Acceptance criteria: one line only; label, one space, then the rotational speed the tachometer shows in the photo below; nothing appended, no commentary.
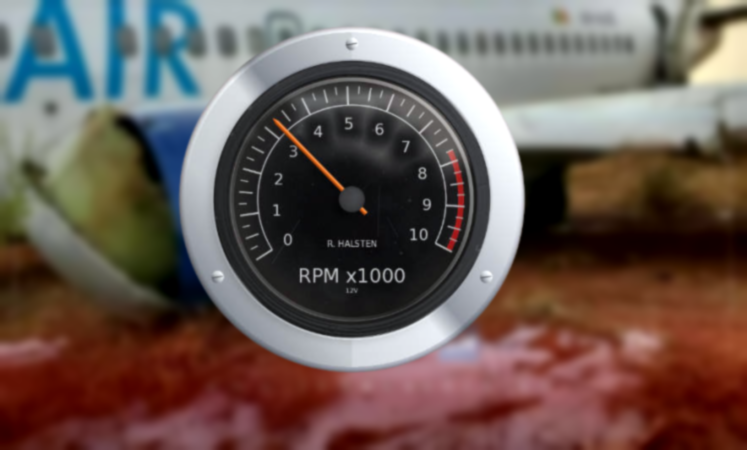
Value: 3250 rpm
